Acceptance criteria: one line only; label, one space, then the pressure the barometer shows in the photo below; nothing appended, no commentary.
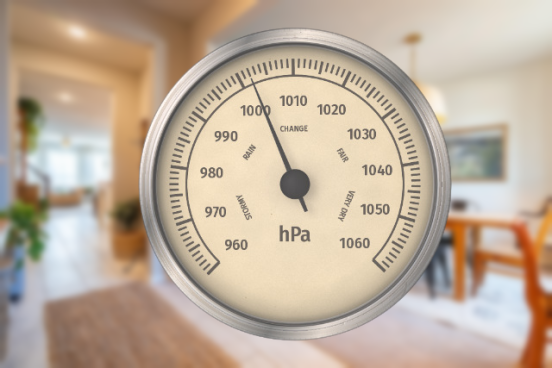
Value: 1002 hPa
